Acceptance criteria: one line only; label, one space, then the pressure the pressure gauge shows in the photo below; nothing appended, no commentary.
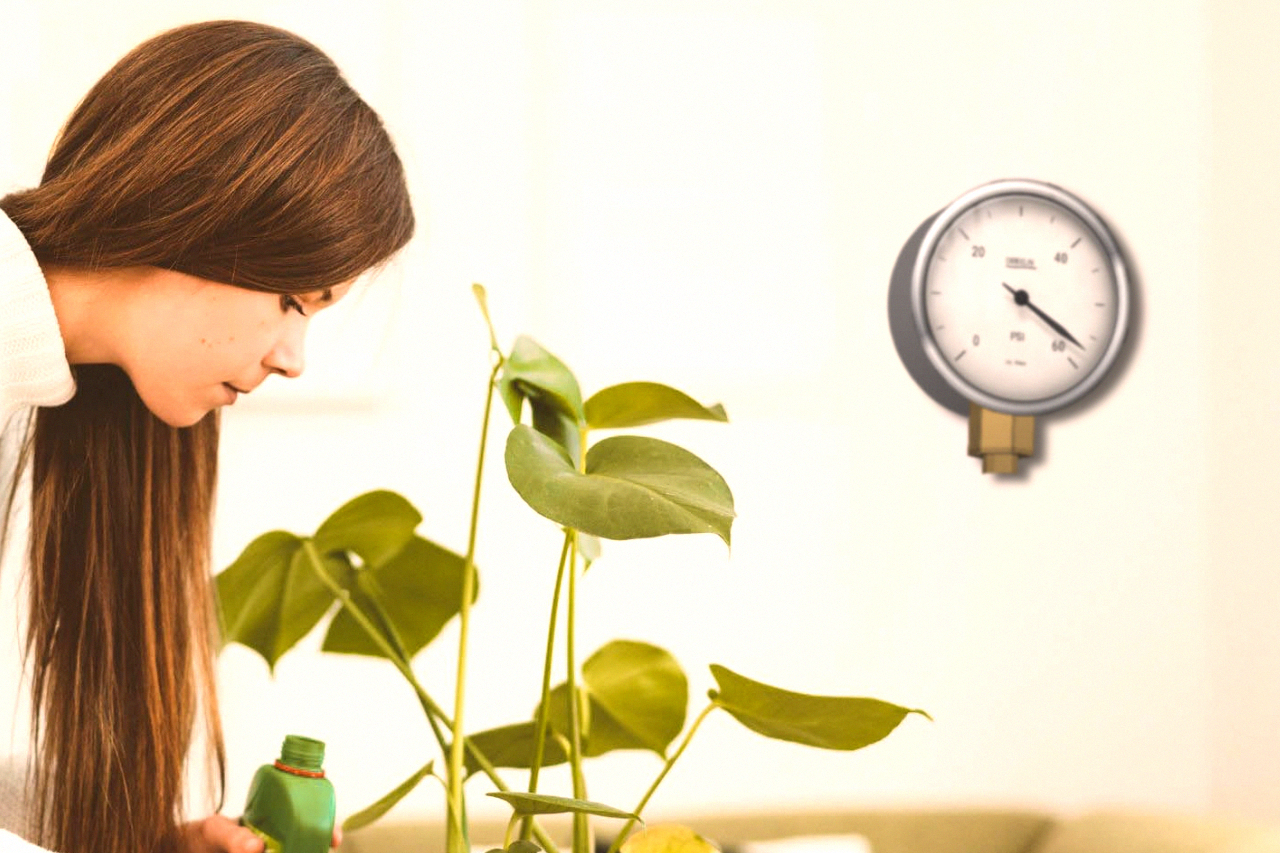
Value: 57.5 psi
